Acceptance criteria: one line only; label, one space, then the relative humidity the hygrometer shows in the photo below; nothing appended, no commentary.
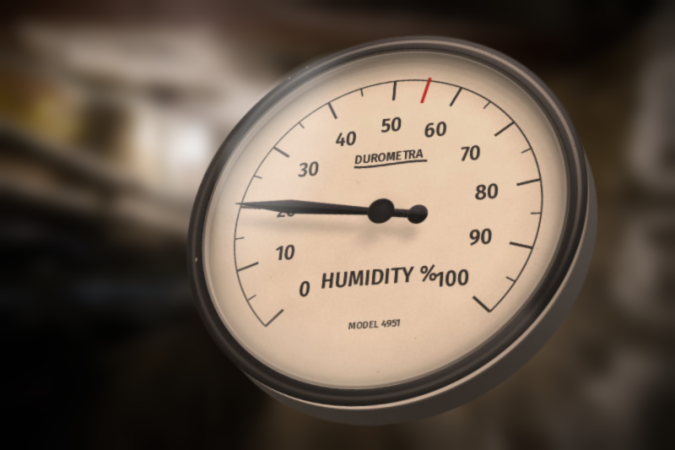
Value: 20 %
